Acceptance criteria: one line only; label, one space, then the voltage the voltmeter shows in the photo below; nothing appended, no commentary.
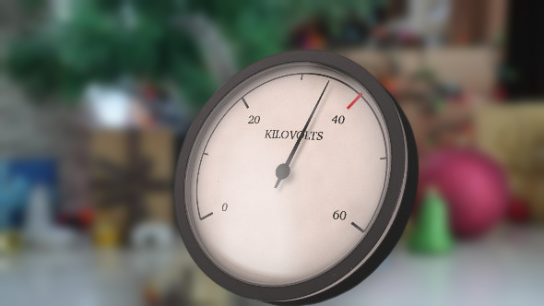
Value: 35 kV
